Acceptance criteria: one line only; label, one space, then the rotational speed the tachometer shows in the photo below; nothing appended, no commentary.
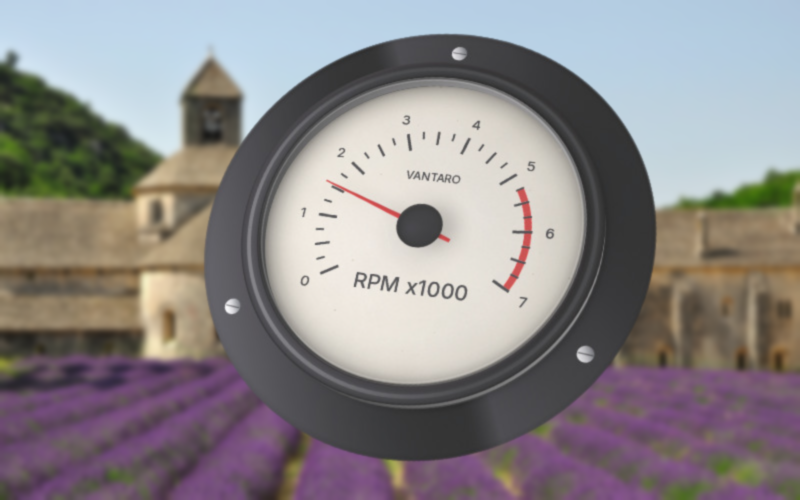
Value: 1500 rpm
